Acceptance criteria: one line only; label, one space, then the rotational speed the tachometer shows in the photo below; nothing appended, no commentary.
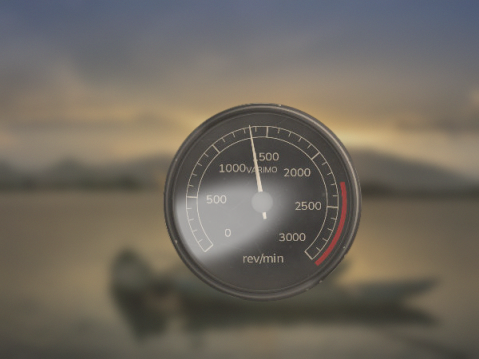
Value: 1350 rpm
